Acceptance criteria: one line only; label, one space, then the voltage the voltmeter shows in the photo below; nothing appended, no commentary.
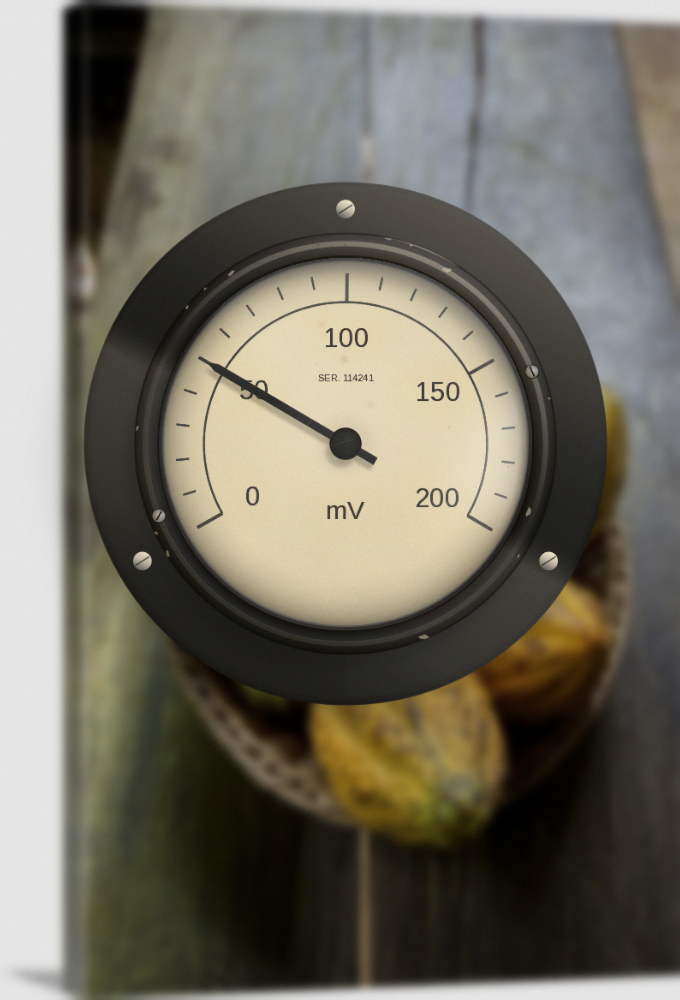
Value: 50 mV
